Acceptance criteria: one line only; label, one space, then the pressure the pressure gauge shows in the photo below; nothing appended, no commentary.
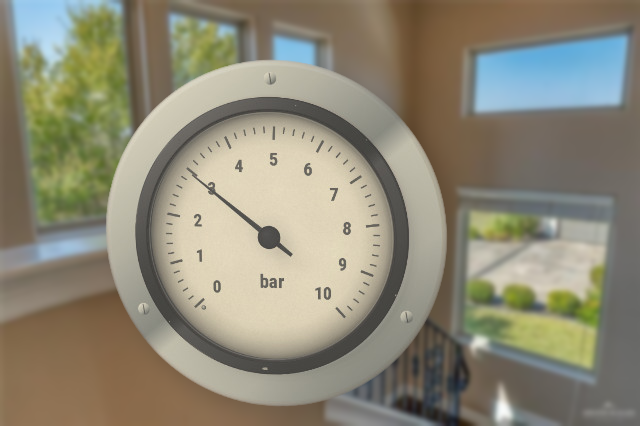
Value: 3 bar
